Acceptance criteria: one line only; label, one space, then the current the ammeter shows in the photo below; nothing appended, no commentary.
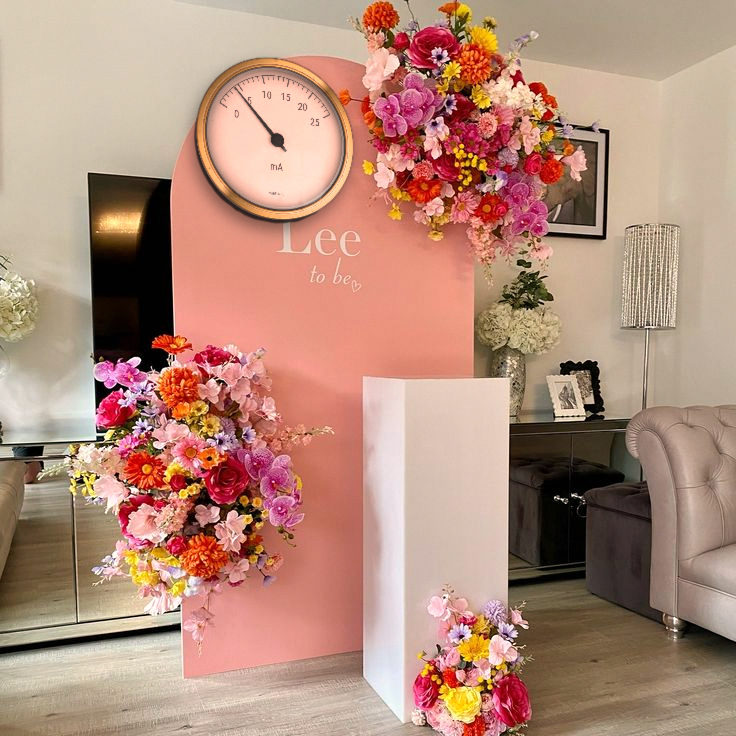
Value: 4 mA
